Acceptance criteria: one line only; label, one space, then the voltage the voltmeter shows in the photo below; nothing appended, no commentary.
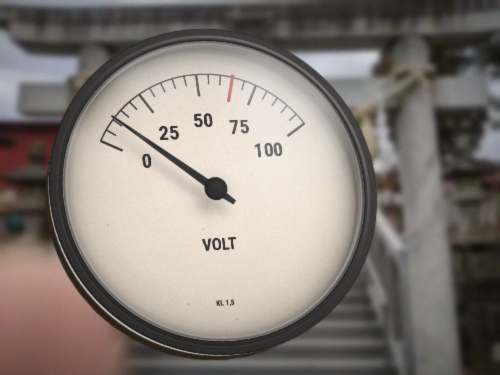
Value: 10 V
